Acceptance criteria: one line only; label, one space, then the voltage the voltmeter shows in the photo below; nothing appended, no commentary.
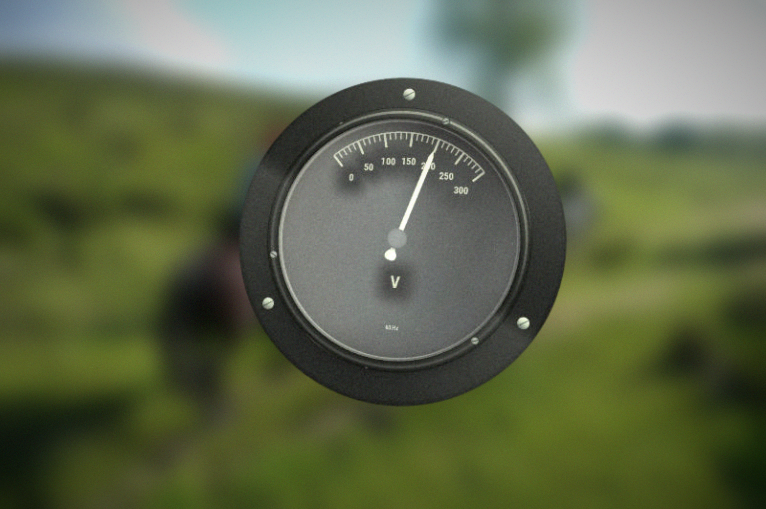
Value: 200 V
